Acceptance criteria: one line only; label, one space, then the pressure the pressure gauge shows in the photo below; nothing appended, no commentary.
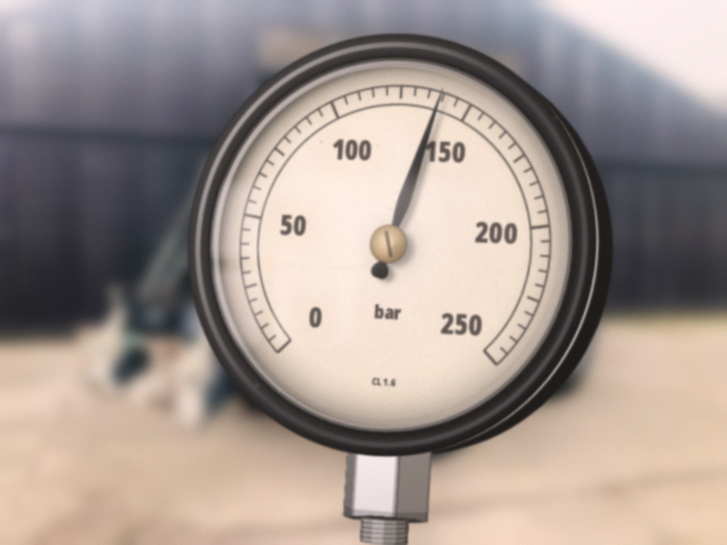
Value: 140 bar
